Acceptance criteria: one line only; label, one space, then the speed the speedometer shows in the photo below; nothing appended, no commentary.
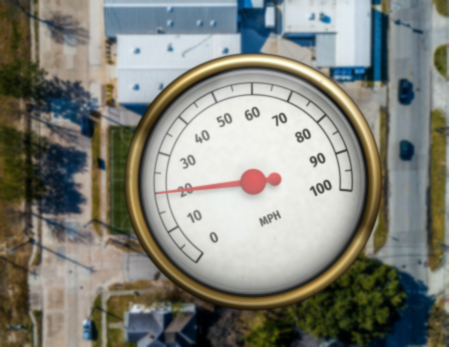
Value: 20 mph
